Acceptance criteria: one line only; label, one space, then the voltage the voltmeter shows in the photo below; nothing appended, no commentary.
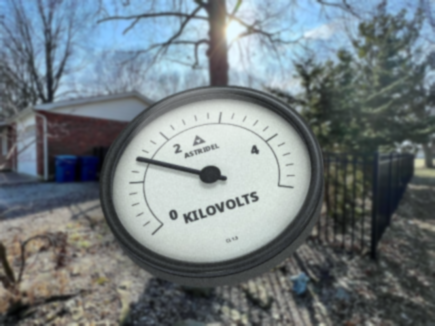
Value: 1.4 kV
